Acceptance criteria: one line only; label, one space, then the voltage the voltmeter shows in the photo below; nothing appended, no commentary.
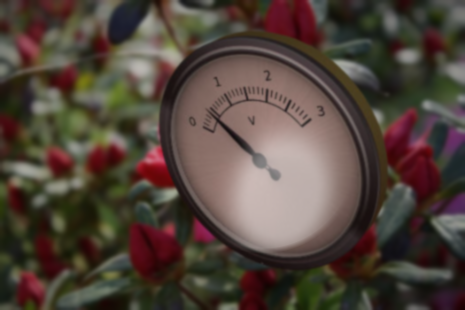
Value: 0.5 V
